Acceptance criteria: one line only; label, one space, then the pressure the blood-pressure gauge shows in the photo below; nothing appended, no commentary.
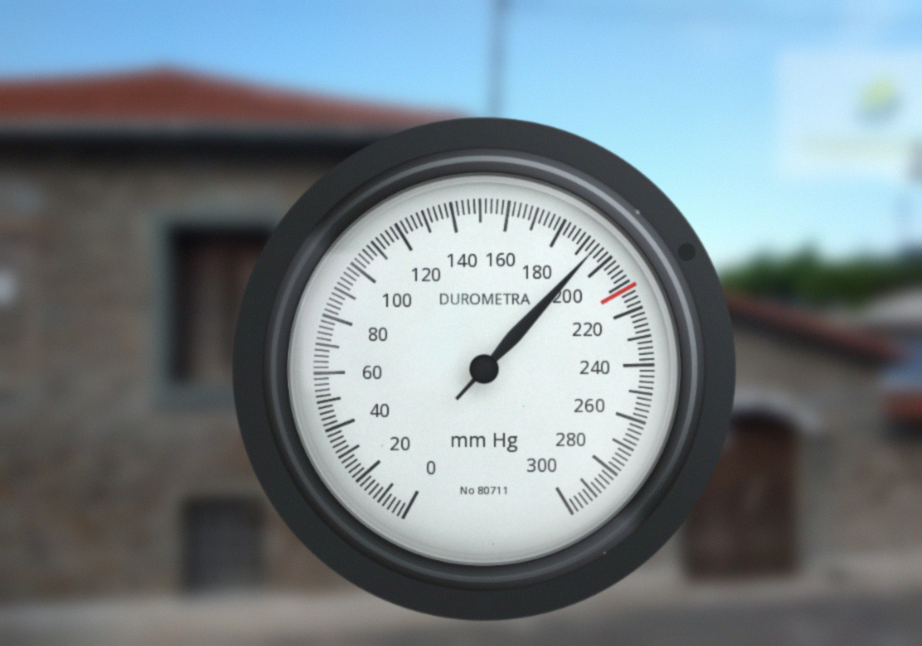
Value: 194 mmHg
